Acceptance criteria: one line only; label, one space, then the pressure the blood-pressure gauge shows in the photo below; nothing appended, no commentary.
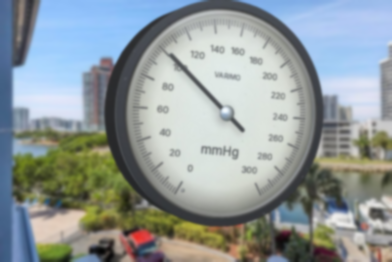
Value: 100 mmHg
